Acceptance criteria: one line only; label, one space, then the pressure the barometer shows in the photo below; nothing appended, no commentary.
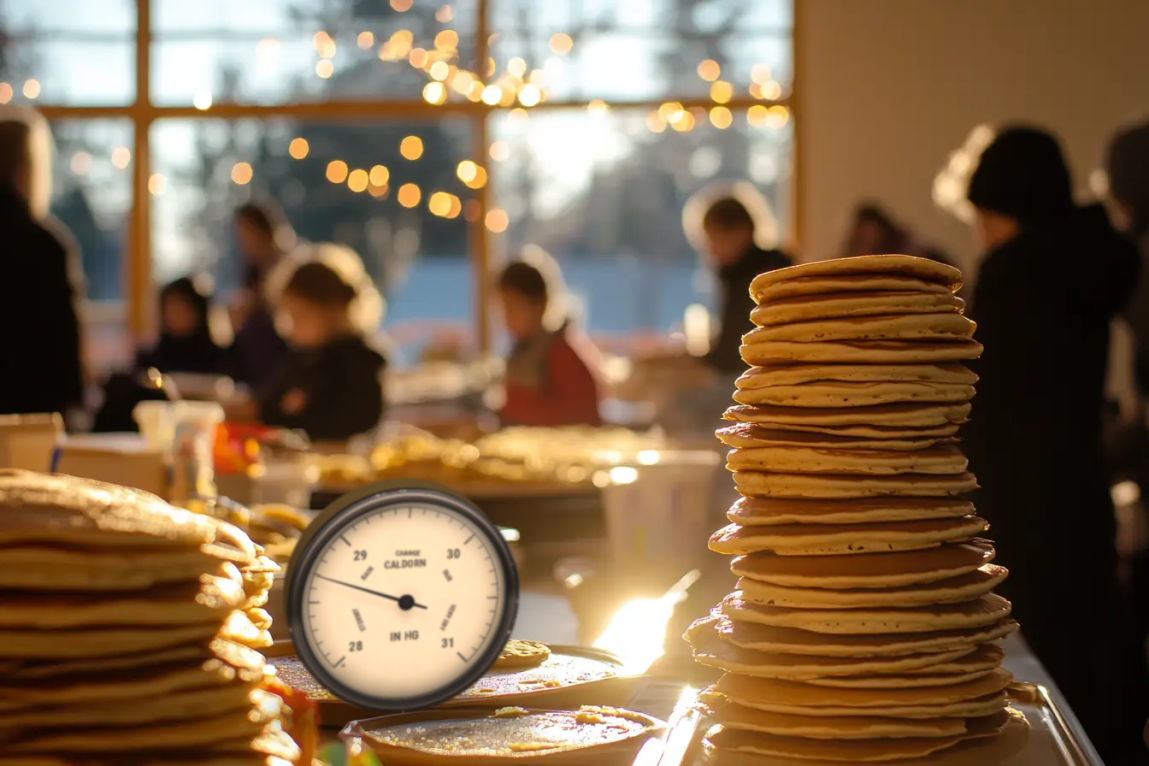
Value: 28.7 inHg
